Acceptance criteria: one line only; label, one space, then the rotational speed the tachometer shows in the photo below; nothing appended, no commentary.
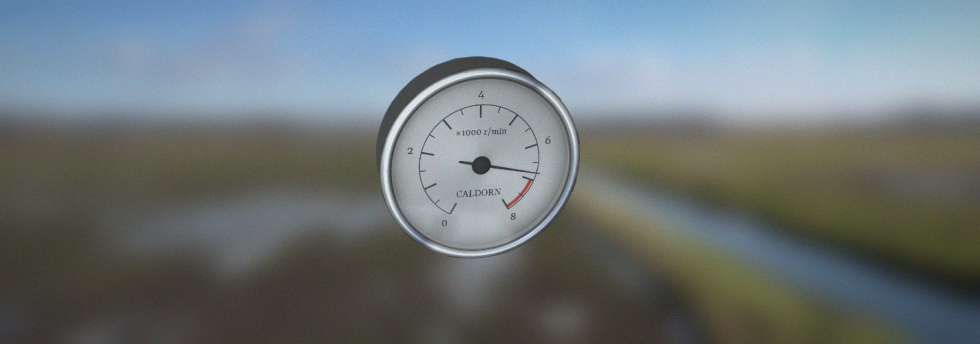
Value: 6750 rpm
